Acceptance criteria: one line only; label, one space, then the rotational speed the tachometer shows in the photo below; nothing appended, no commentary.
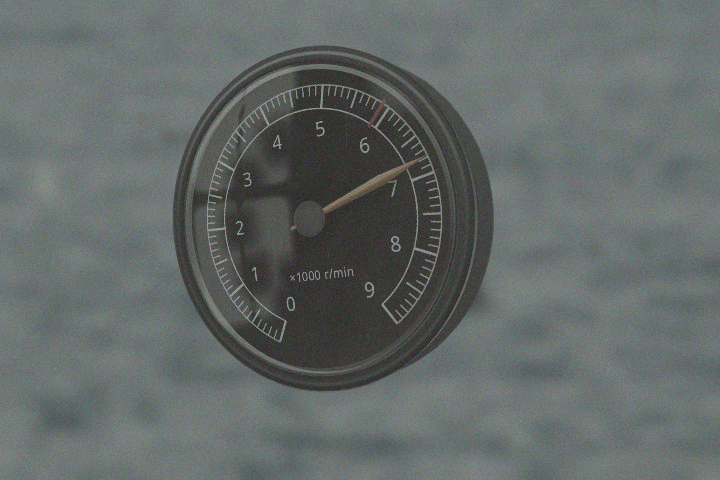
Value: 6800 rpm
